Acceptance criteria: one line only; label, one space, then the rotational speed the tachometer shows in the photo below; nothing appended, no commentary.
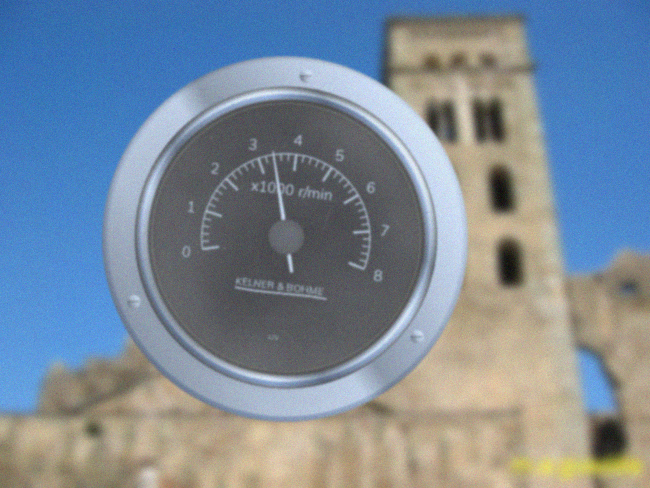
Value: 3400 rpm
